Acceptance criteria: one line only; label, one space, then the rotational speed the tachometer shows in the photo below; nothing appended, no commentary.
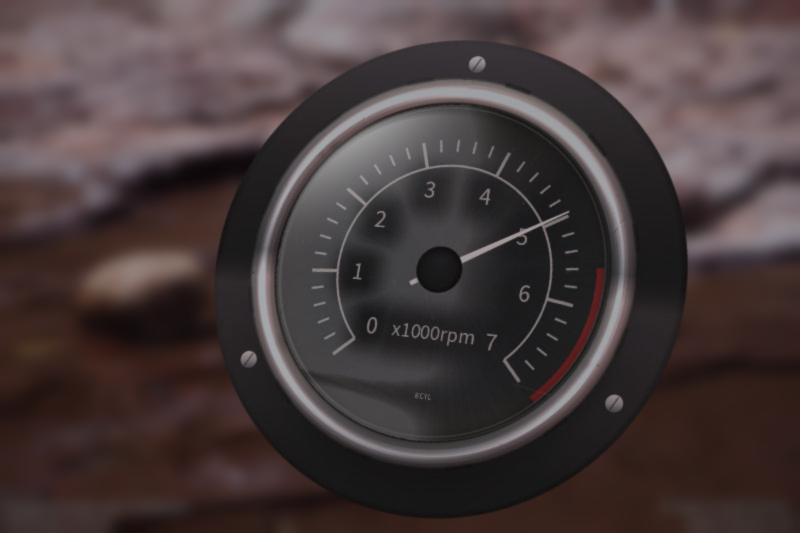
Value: 5000 rpm
